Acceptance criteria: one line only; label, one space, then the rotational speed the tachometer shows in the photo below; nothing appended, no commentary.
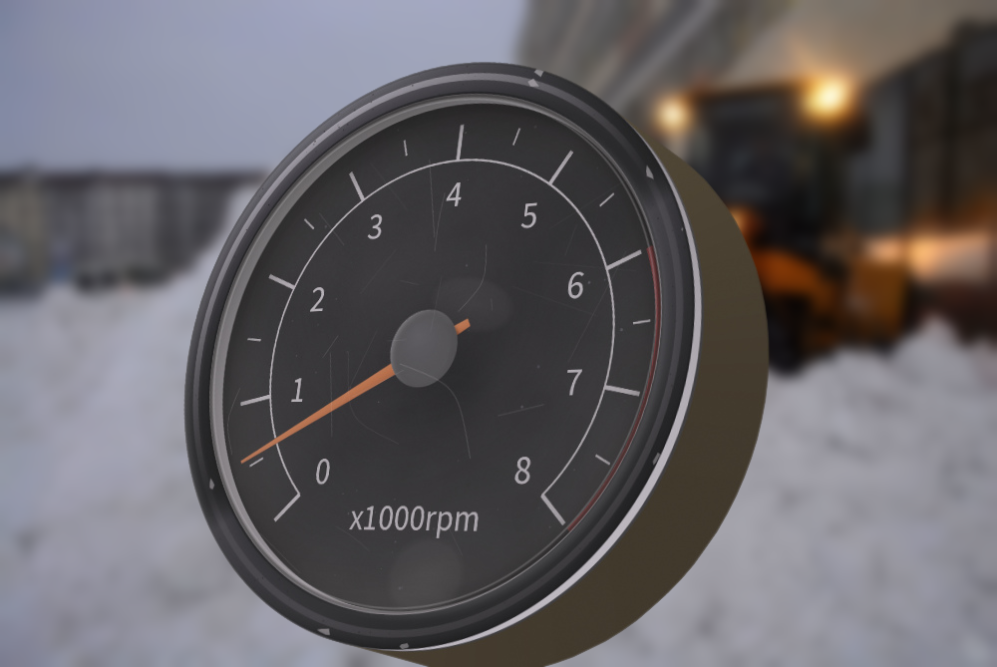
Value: 500 rpm
